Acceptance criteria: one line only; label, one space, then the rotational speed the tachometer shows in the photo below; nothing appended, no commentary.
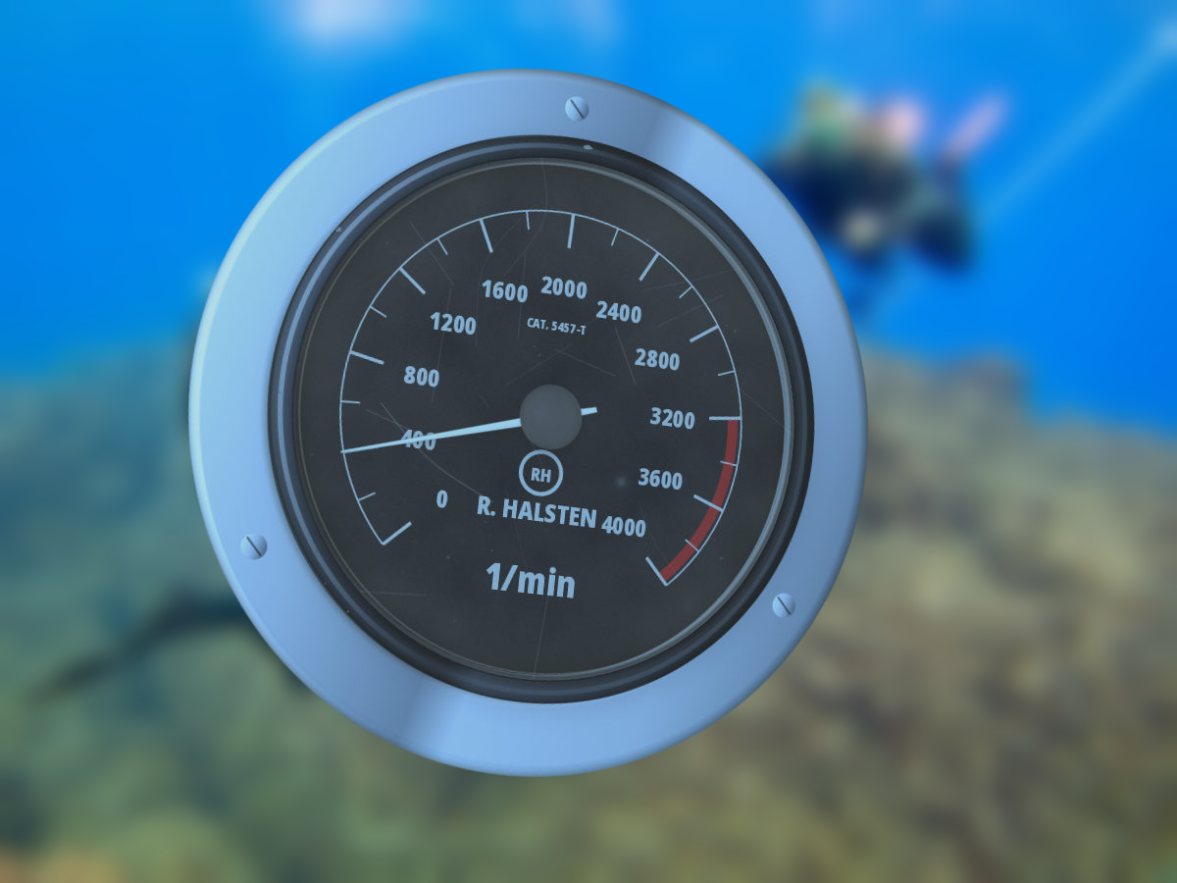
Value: 400 rpm
